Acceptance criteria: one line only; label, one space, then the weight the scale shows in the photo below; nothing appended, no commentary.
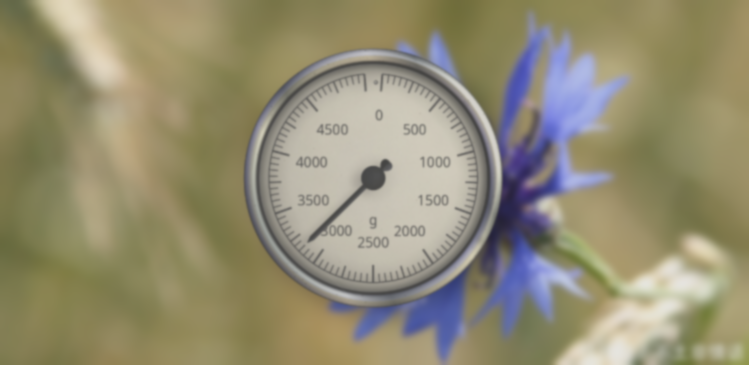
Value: 3150 g
